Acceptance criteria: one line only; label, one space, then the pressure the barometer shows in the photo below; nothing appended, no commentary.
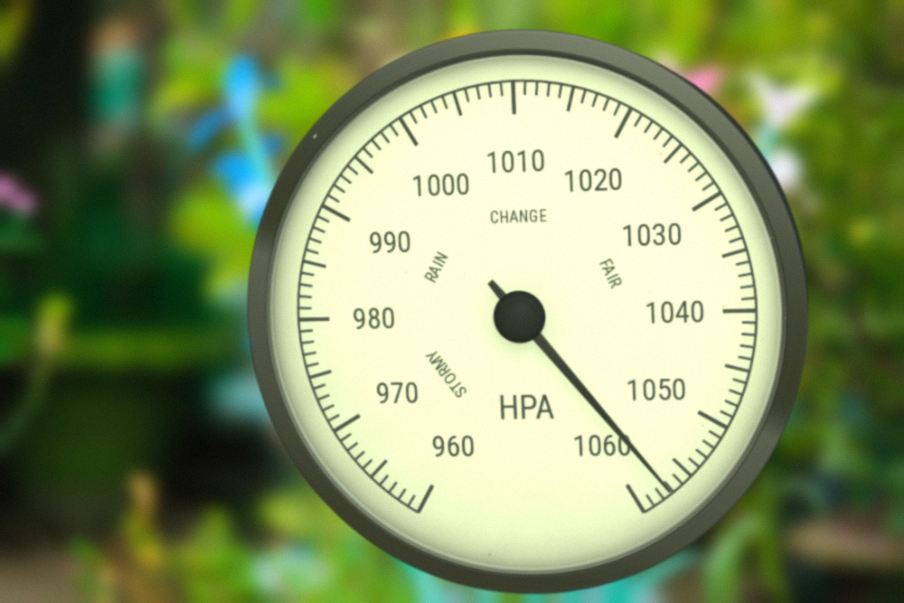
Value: 1057 hPa
